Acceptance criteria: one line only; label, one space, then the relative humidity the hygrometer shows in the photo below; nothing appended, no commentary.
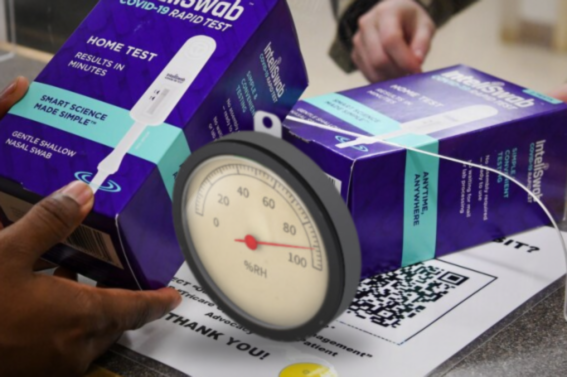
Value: 90 %
